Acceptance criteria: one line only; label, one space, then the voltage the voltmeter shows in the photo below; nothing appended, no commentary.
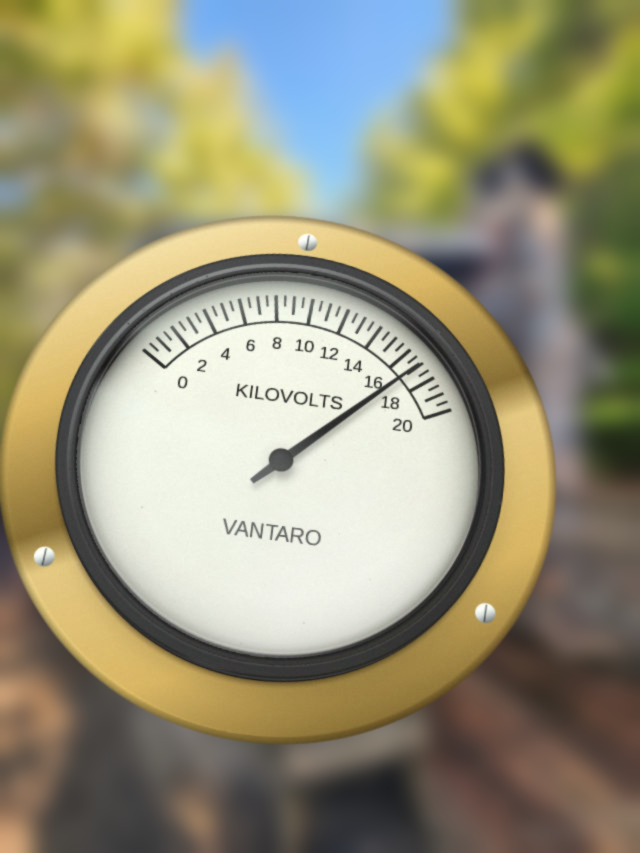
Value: 17 kV
